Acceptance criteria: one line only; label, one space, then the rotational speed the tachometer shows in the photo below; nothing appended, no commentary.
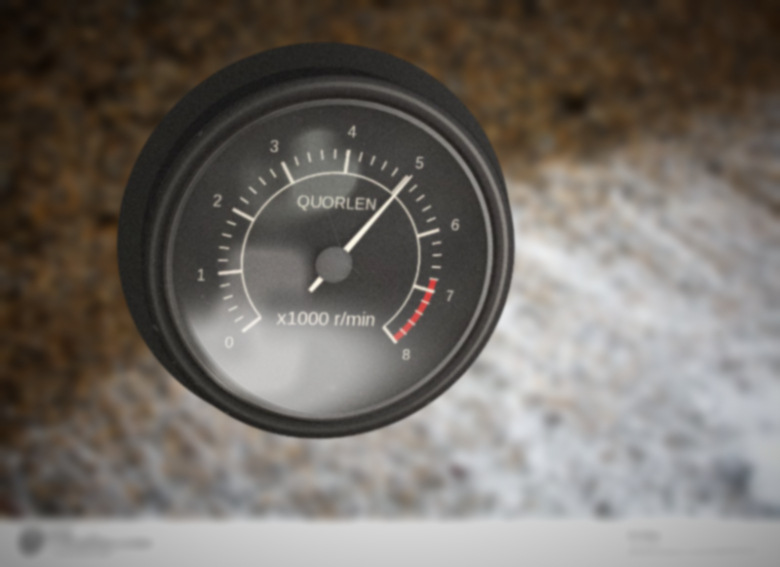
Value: 5000 rpm
